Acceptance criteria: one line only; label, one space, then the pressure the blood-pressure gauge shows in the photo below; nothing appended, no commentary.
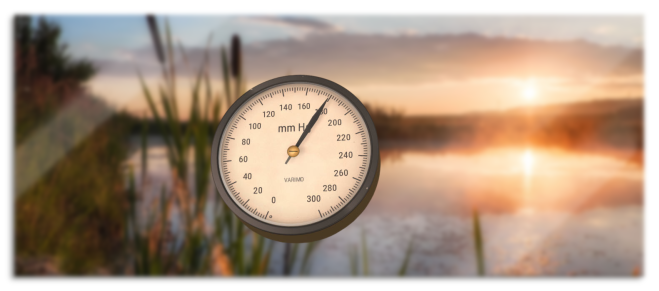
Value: 180 mmHg
